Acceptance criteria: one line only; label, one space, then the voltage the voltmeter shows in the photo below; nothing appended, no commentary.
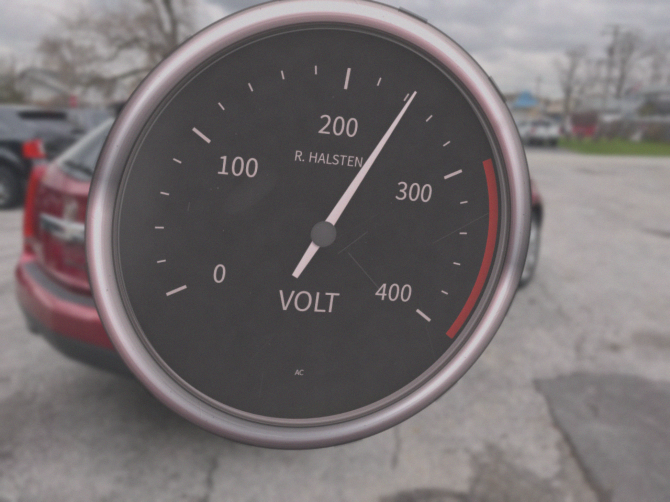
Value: 240 V
